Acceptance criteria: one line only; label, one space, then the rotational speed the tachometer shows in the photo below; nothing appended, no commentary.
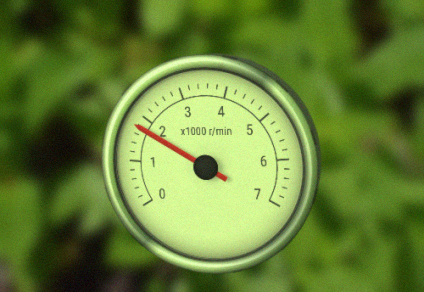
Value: 1800 rpm
